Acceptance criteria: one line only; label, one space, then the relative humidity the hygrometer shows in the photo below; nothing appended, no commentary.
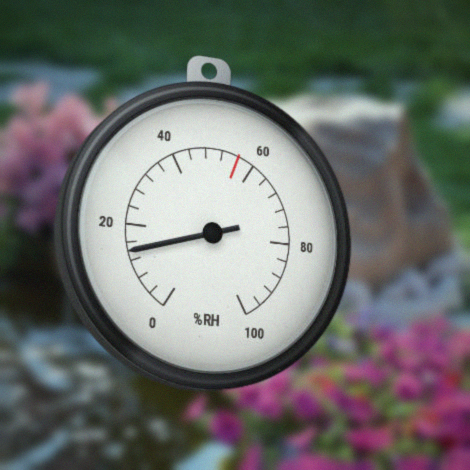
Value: 14 %
